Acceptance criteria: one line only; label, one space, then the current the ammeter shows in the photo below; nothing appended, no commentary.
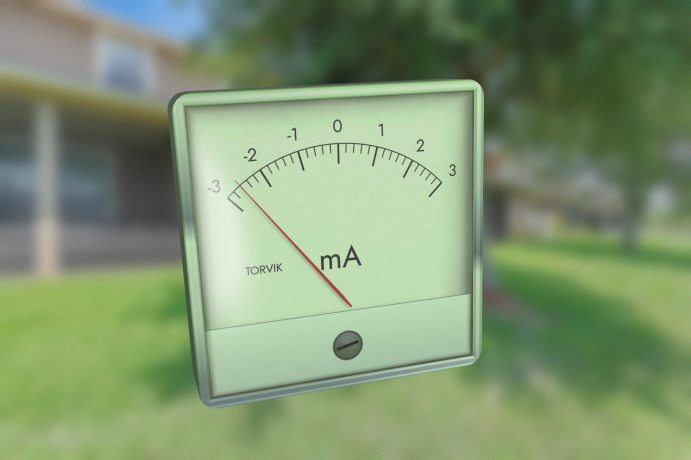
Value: -2.6 mA
